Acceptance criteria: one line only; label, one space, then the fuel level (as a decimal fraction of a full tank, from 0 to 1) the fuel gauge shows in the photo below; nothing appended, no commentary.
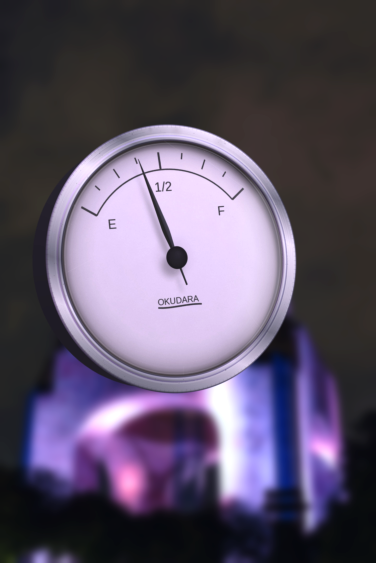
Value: 0.375
